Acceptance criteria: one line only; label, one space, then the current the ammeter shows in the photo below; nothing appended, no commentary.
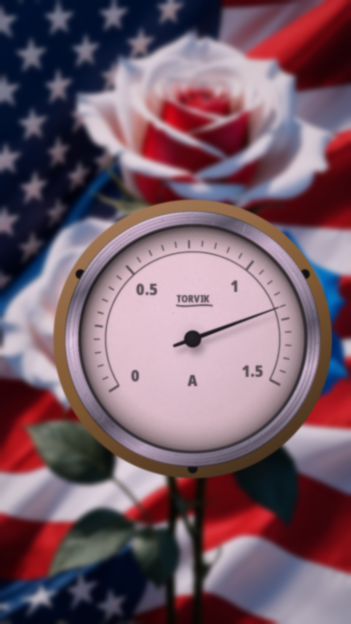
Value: 1.2 A
